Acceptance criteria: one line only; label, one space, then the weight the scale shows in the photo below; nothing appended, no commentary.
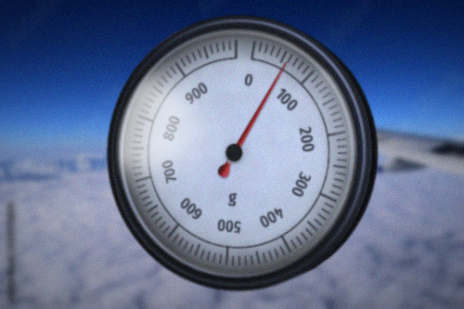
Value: 60 g
